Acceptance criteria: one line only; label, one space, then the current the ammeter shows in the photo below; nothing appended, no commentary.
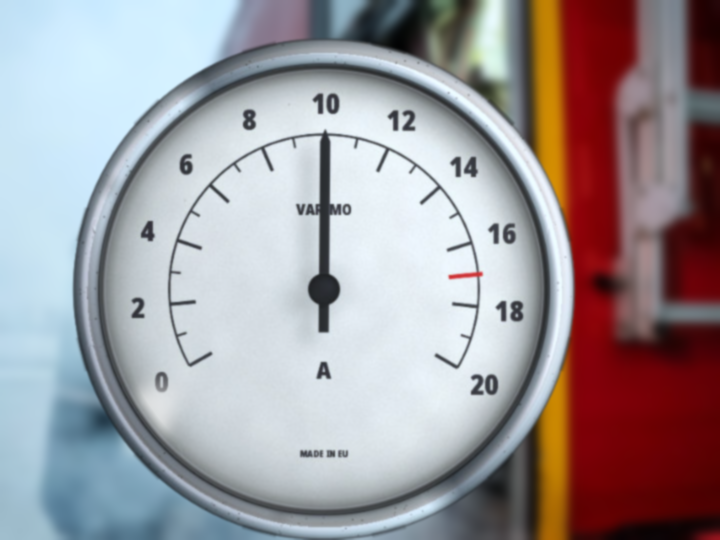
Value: 10 A
